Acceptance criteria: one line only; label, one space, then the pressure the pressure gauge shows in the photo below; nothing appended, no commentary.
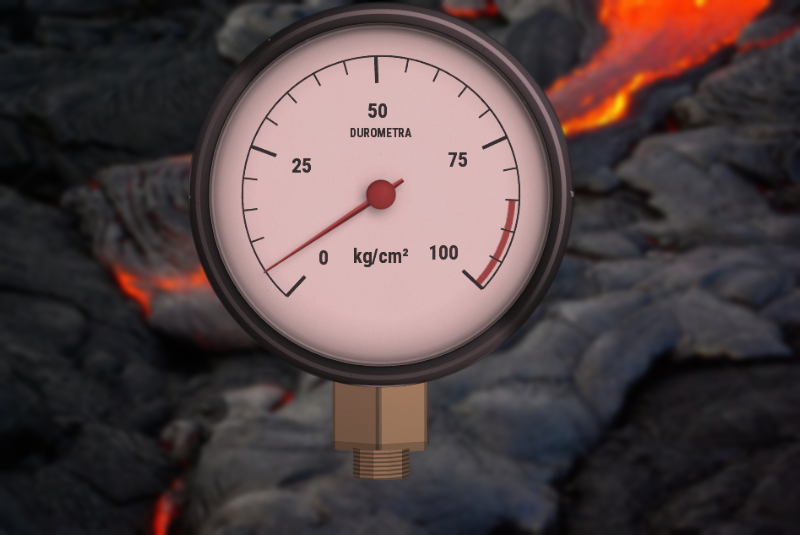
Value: 5 kg/cm²
